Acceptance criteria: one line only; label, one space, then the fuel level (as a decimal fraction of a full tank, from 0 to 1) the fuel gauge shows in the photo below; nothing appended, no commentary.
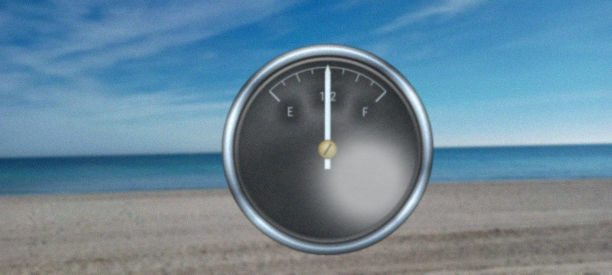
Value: 0.5
